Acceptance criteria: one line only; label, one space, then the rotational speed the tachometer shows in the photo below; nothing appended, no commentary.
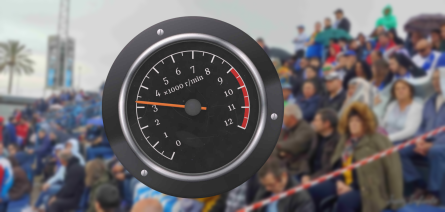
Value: 3250 rpm
